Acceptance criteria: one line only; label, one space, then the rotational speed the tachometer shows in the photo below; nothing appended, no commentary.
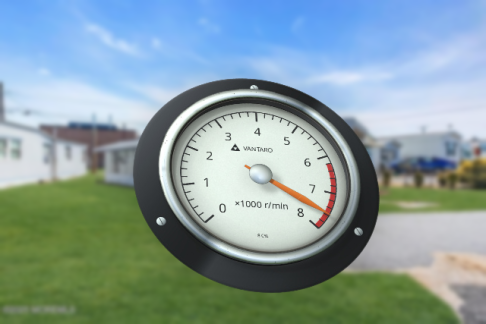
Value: 7600 rpm
